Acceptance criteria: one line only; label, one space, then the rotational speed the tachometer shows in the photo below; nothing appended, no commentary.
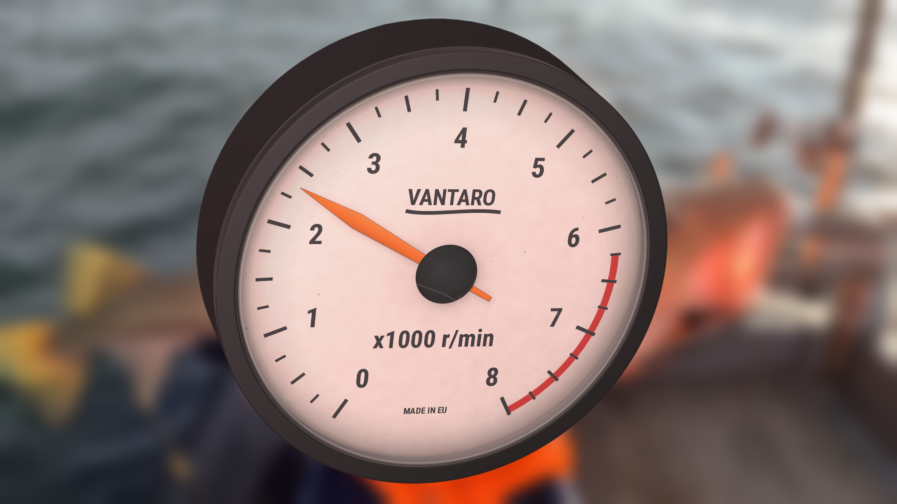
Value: 2375 rpm
